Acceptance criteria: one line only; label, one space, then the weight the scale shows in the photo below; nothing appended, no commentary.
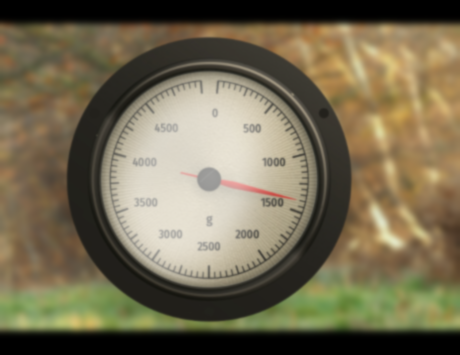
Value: 1400 g
